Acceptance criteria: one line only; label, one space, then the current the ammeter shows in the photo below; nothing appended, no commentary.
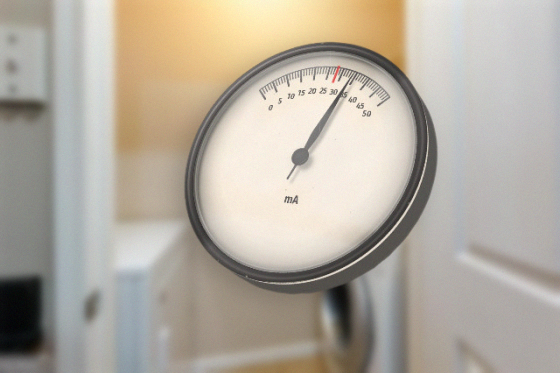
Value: 35 mA
